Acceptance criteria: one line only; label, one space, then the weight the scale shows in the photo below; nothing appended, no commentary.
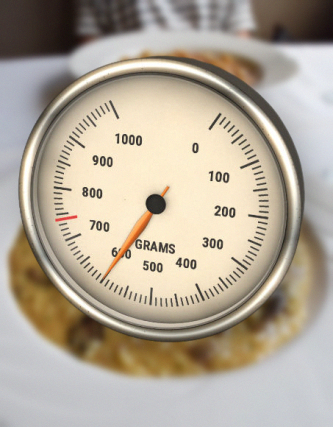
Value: 600 g
